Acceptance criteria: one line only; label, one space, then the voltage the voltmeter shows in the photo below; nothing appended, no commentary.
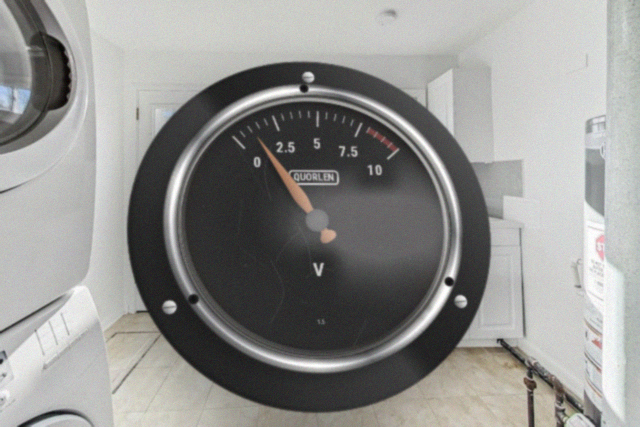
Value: 1 V
